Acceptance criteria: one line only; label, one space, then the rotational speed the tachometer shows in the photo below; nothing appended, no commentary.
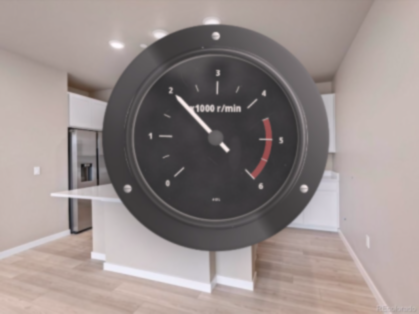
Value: 2000 rpm
